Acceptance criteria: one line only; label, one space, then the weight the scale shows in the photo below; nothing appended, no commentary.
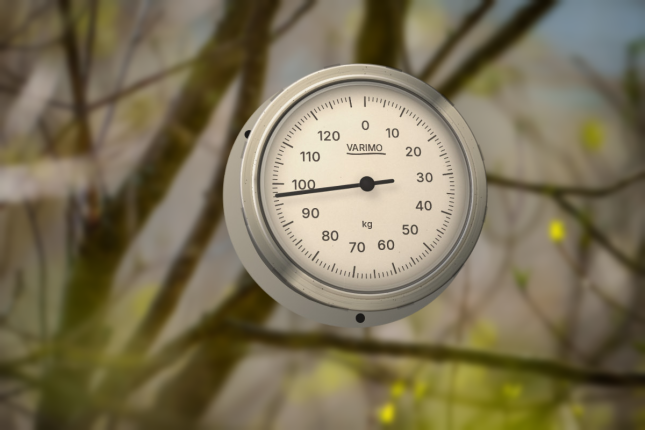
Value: 97 kg
